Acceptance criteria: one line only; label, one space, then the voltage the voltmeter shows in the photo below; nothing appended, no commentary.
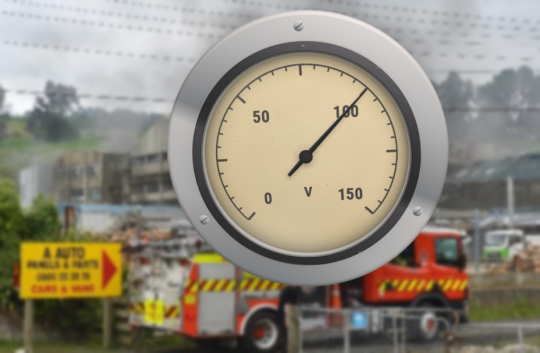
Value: 100 V
